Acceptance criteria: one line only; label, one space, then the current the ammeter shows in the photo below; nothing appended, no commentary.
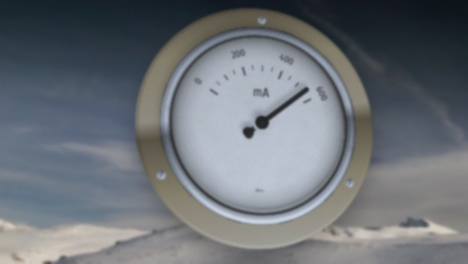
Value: 550 mA
